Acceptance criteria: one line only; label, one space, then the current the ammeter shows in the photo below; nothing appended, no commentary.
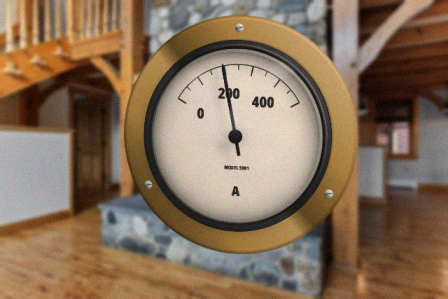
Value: 200 A
